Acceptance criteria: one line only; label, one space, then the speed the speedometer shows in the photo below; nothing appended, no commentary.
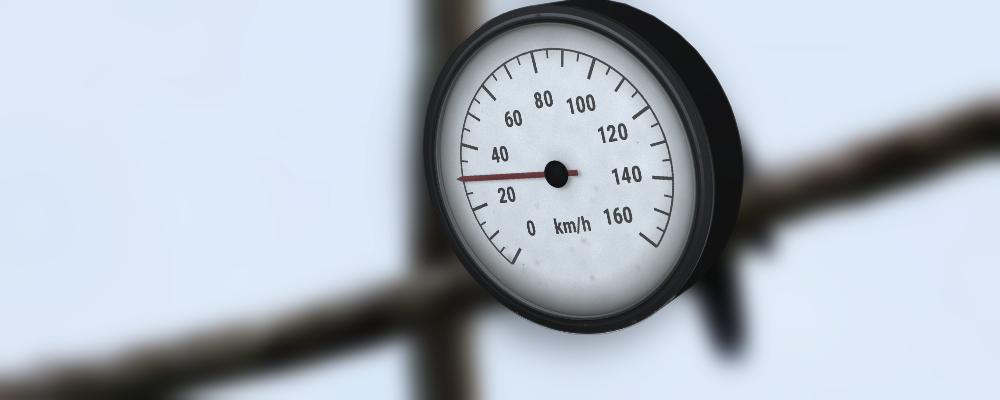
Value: 30 km/h
